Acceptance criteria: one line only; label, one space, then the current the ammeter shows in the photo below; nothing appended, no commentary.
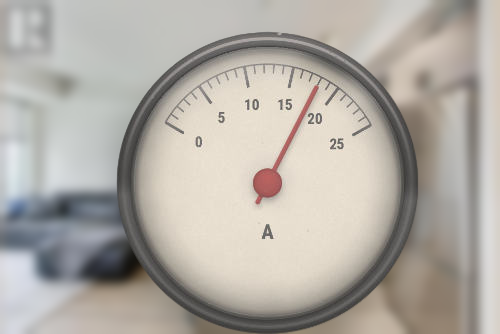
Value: 18 A
